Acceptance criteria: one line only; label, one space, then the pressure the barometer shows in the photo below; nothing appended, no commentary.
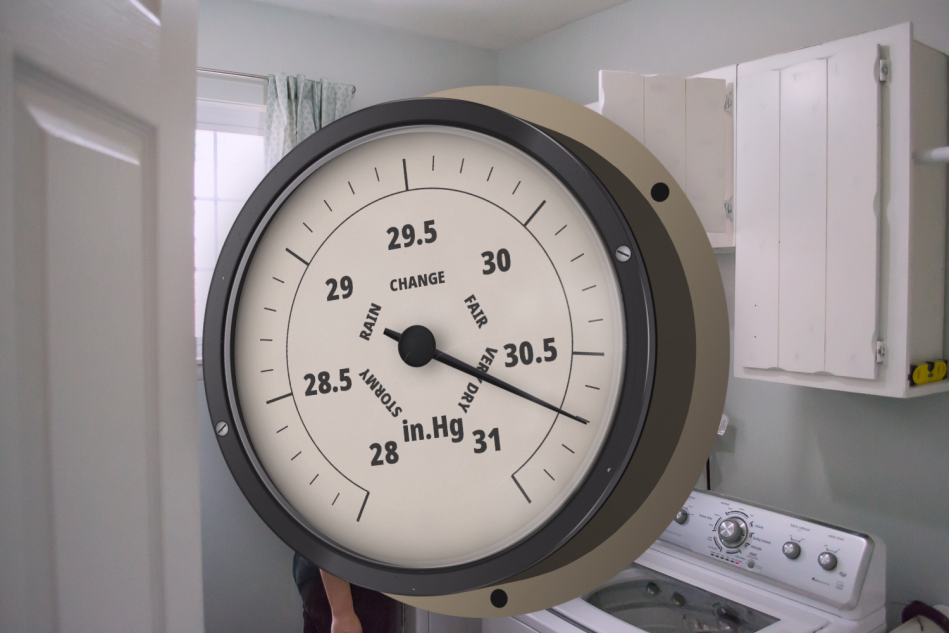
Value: 30.7 inHg
